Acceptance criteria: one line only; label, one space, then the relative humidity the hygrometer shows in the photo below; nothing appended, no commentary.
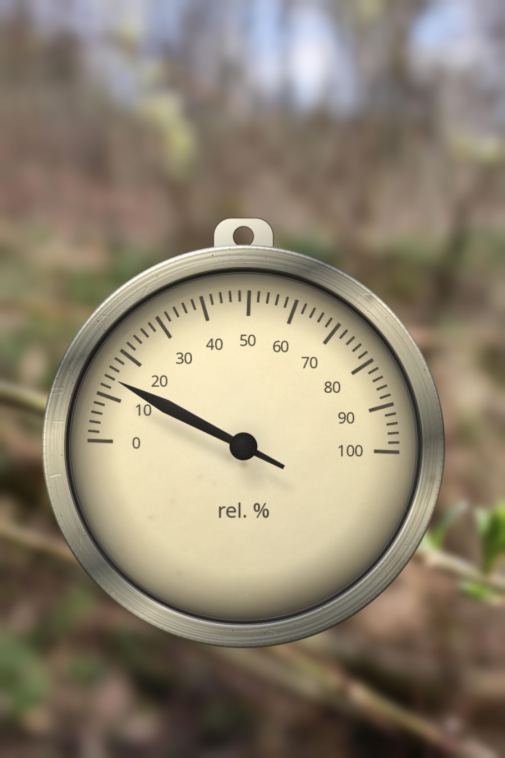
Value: 14 %
